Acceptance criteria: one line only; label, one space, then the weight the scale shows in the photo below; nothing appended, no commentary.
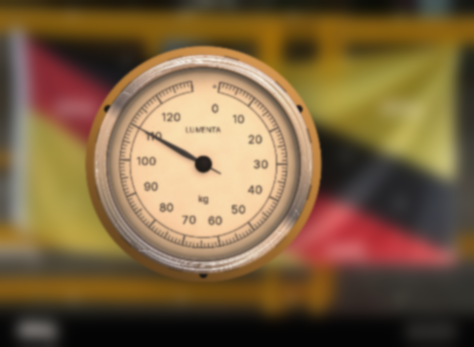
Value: 110 kg
